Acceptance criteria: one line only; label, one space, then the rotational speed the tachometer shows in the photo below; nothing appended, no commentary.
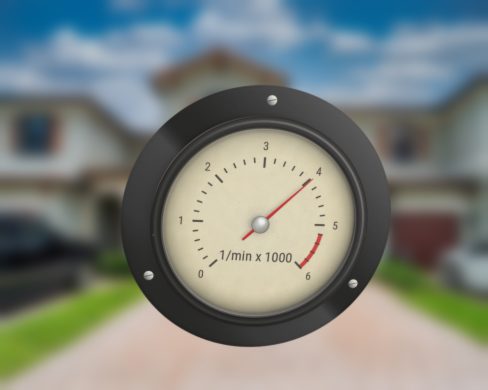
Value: 4000 rpm
